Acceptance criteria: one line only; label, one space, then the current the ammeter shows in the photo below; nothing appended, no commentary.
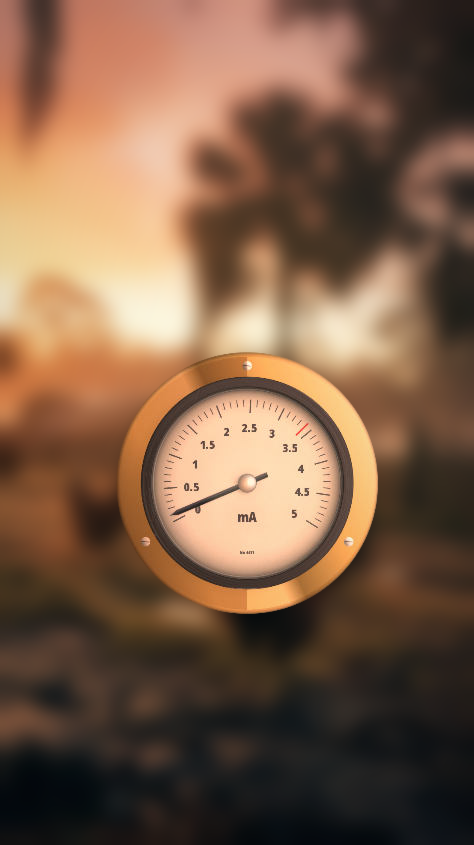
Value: 0.1 mA
